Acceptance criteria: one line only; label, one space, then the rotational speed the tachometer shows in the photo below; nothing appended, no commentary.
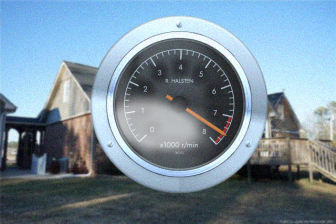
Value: 7600 rpm
